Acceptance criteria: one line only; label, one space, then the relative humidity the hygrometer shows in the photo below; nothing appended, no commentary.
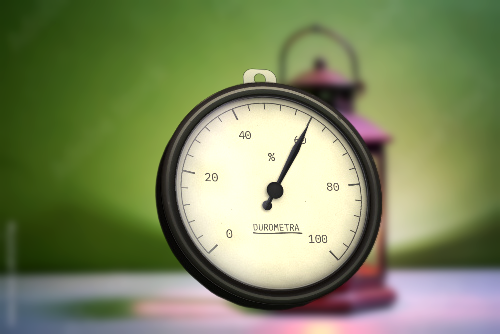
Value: 60 %
